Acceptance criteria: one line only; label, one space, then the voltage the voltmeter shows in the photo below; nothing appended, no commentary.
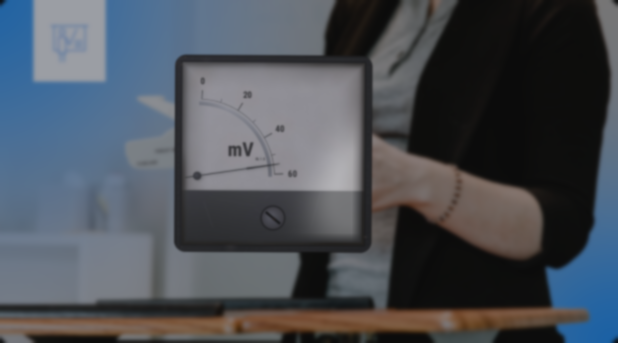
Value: 55 mV
